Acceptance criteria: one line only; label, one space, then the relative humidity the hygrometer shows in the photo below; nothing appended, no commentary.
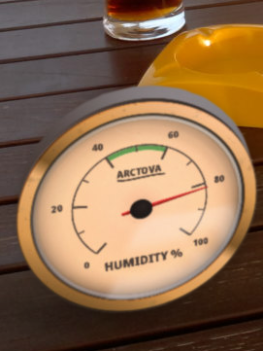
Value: 80 %
